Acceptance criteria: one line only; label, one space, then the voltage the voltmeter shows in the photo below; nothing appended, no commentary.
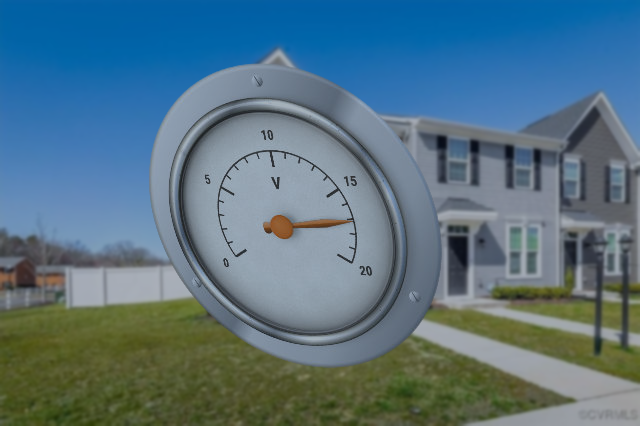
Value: 17 V
